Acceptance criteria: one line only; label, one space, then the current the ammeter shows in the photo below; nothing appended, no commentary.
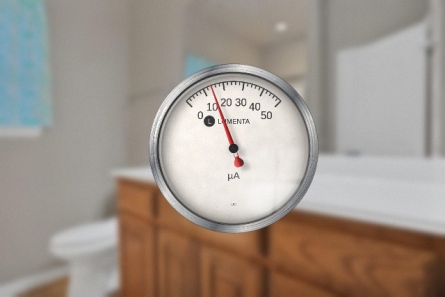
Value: 14 µA
